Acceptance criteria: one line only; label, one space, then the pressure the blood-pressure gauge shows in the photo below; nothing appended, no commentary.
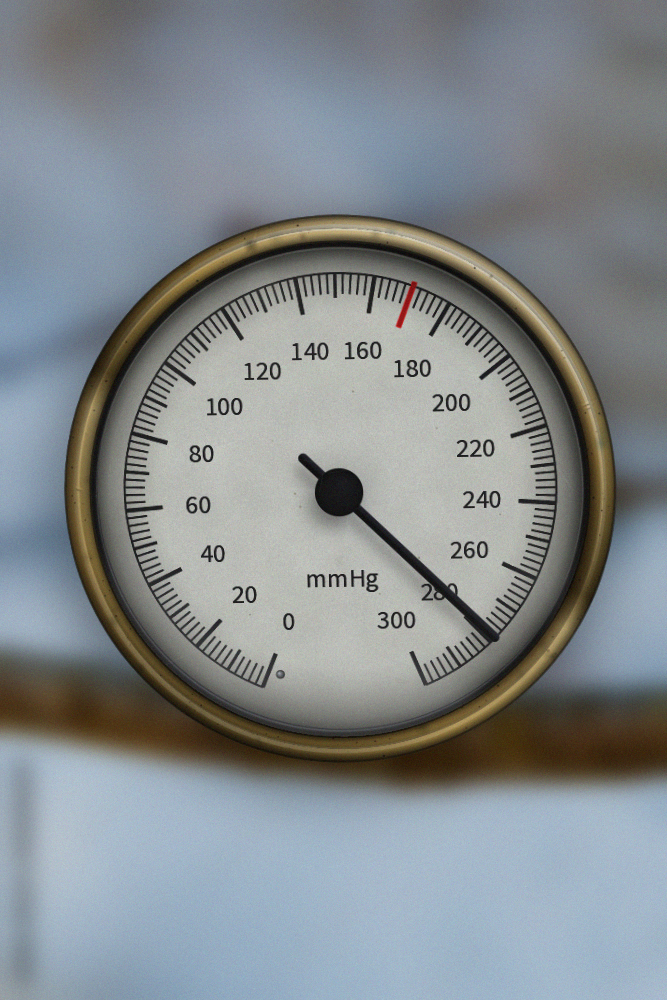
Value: 278 mmHg
